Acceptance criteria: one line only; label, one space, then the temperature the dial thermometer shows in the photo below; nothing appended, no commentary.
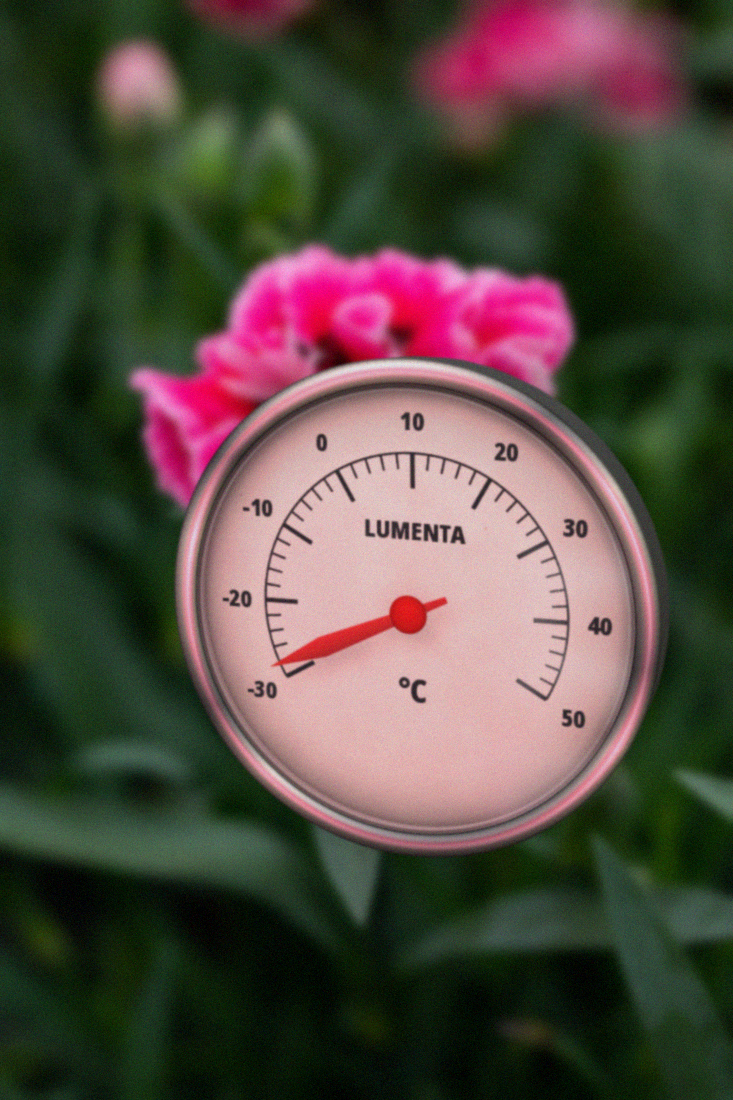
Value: -28 °C
